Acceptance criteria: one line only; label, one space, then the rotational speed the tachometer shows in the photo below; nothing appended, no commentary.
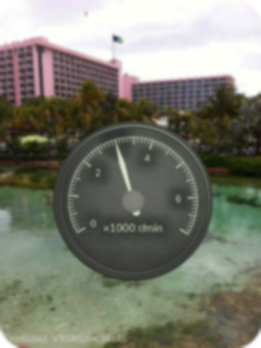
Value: 3000 rpm
